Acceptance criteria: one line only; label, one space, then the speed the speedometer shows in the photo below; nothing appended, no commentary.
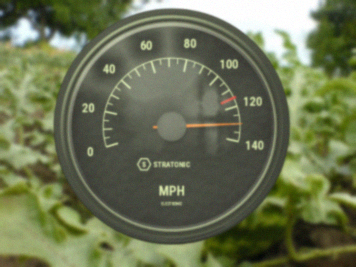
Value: 130 mph
